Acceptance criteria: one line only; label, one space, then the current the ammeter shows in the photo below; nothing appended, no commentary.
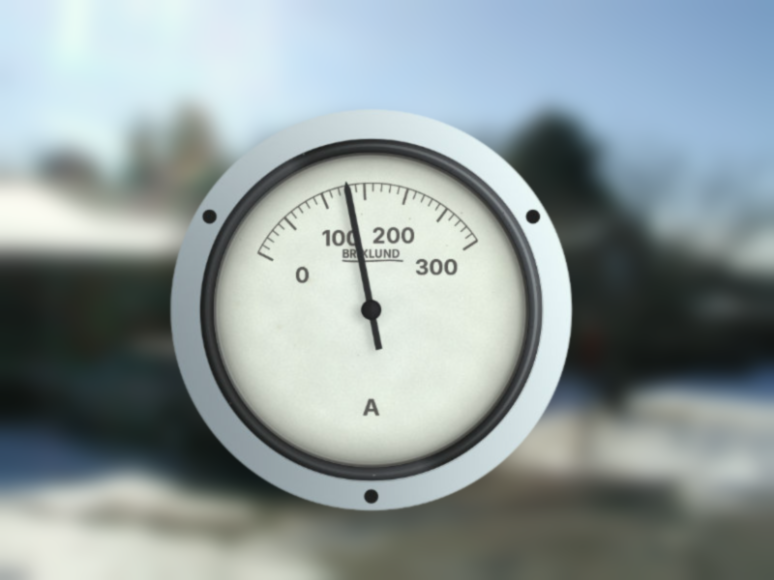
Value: 130 A
